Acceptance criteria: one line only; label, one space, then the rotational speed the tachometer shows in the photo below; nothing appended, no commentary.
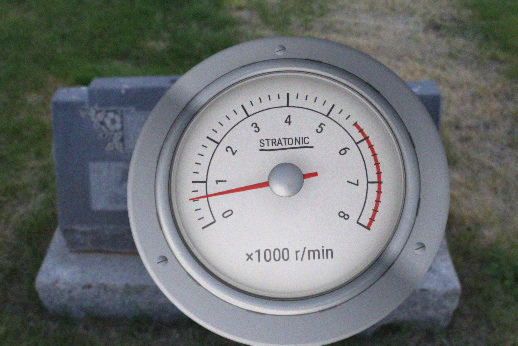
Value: 600 rpm
